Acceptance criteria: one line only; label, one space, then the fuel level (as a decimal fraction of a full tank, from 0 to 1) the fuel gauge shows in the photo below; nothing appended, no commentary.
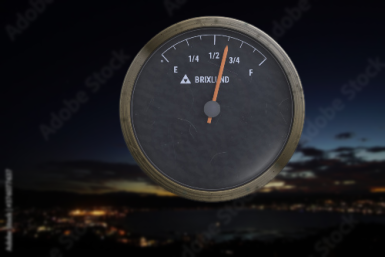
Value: 0.625
